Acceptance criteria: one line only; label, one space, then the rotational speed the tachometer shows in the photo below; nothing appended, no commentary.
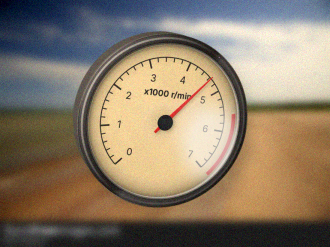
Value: 4600 rpm
